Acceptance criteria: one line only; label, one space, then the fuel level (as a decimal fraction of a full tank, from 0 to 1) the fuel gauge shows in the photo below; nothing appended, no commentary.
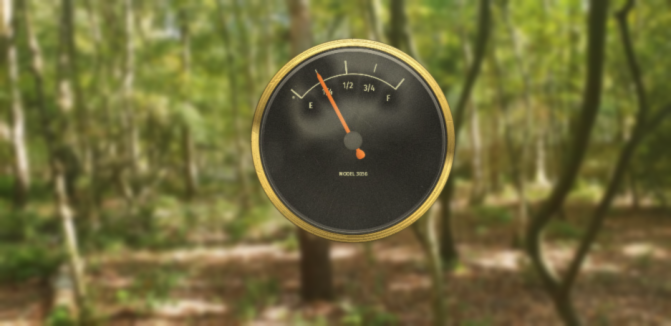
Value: 0.25
